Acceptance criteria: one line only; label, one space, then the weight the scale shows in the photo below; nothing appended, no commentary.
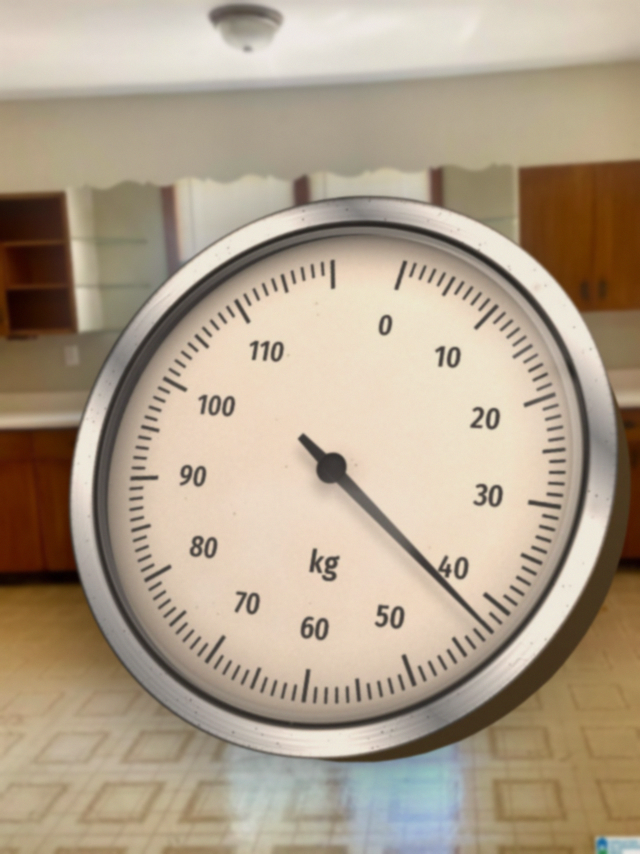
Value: 42 kg
